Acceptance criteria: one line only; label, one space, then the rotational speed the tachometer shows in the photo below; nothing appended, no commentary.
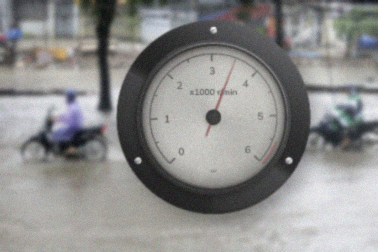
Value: 3500 rpm
